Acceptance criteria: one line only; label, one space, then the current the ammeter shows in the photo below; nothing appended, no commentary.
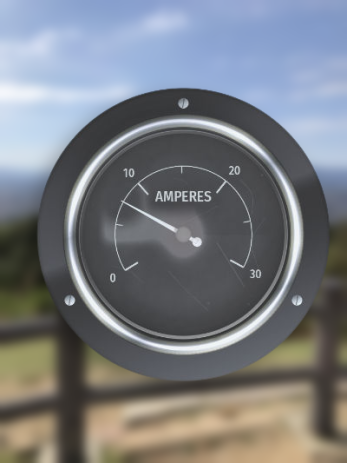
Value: 7.5 A
